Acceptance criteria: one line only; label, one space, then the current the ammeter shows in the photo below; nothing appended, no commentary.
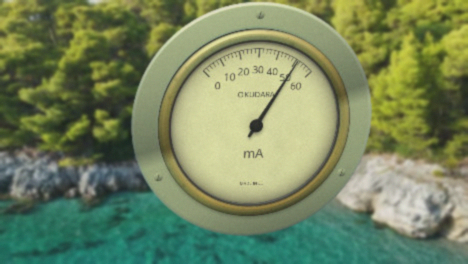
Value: 50 mA
